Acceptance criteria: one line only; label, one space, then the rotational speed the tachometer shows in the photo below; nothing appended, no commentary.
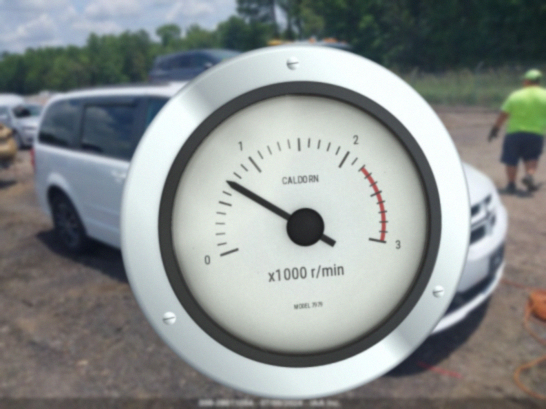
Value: 700 rpm
